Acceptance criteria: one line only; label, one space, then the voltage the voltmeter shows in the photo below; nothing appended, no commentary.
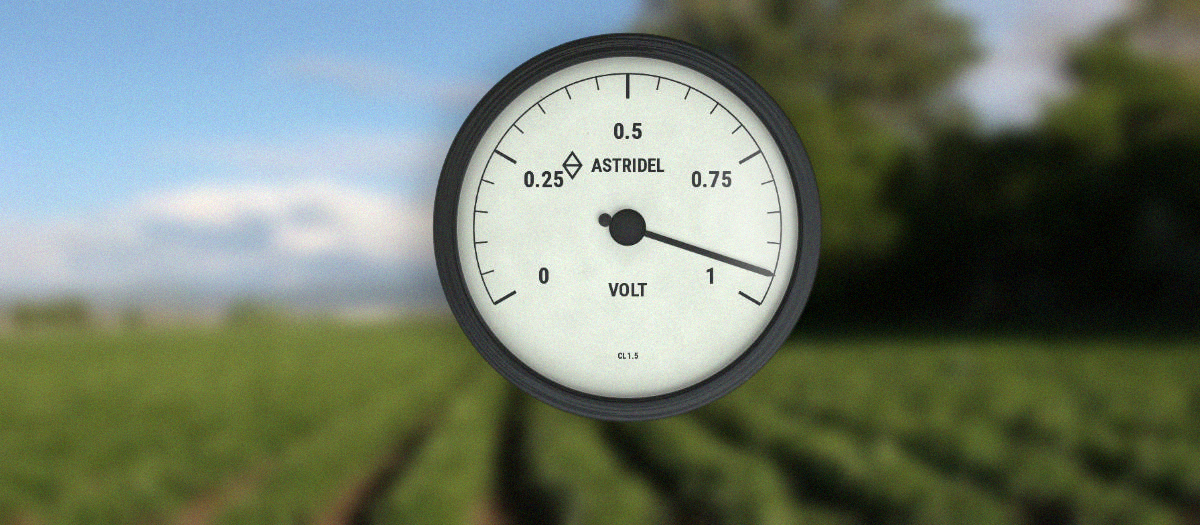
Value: 0.95 V
